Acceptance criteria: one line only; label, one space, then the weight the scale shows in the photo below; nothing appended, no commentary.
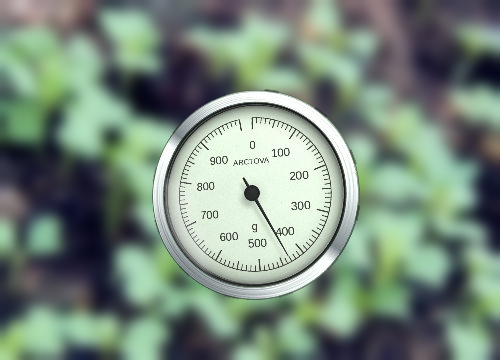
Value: 430 g
